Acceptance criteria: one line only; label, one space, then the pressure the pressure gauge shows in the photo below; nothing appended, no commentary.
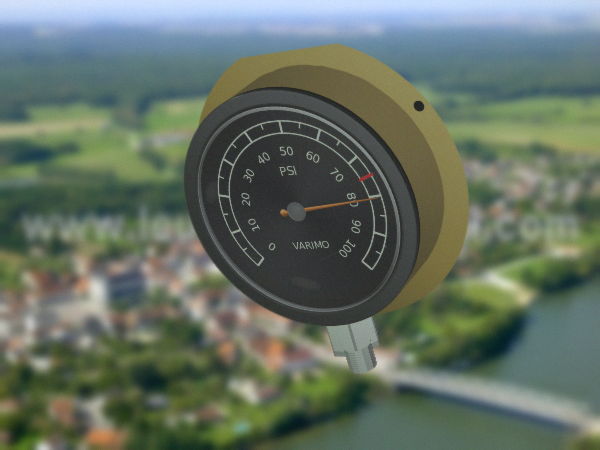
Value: 80 psi
